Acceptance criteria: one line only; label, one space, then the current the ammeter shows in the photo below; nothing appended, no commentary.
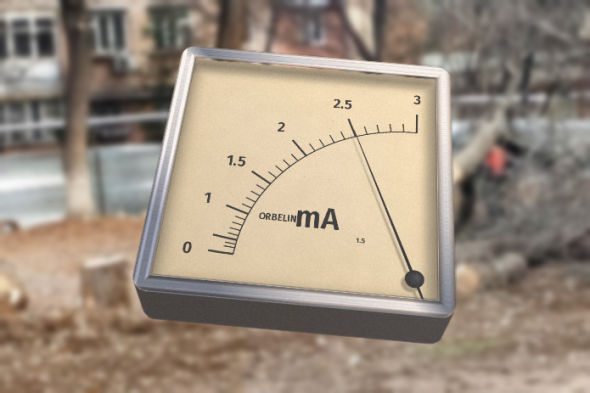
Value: 2.5 mA
